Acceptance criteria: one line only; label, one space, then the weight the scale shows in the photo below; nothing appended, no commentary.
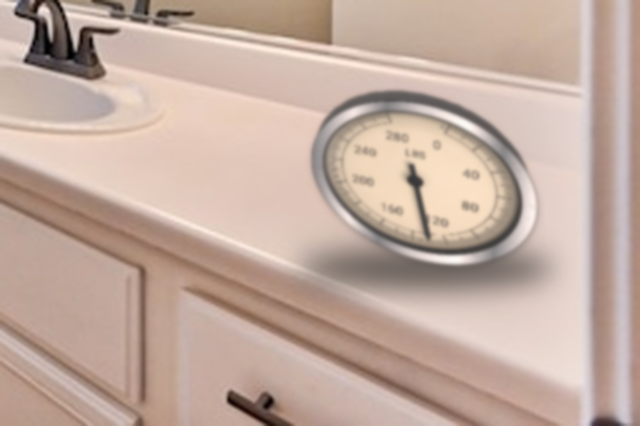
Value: 130 lb
